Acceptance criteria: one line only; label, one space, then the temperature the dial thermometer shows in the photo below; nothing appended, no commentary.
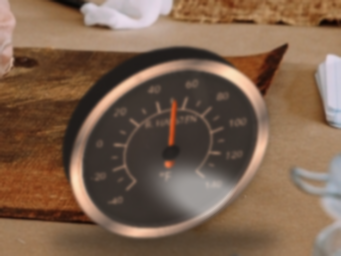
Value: 50 °F
